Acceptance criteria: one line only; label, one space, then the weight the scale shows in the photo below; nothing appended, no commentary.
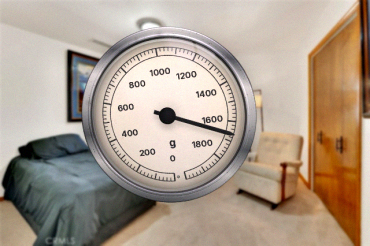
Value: 1660 g
